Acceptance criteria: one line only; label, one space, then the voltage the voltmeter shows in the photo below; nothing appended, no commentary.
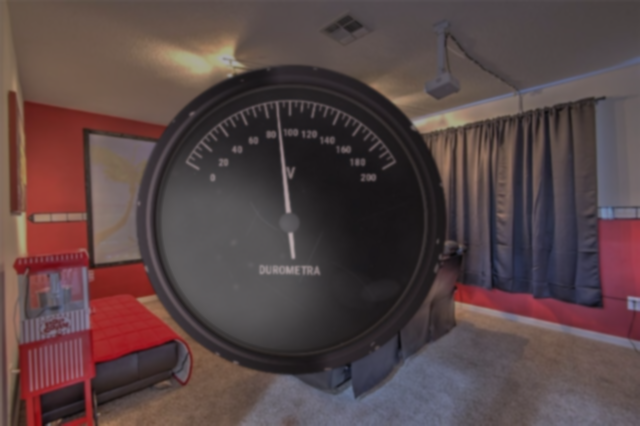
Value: 90 V
